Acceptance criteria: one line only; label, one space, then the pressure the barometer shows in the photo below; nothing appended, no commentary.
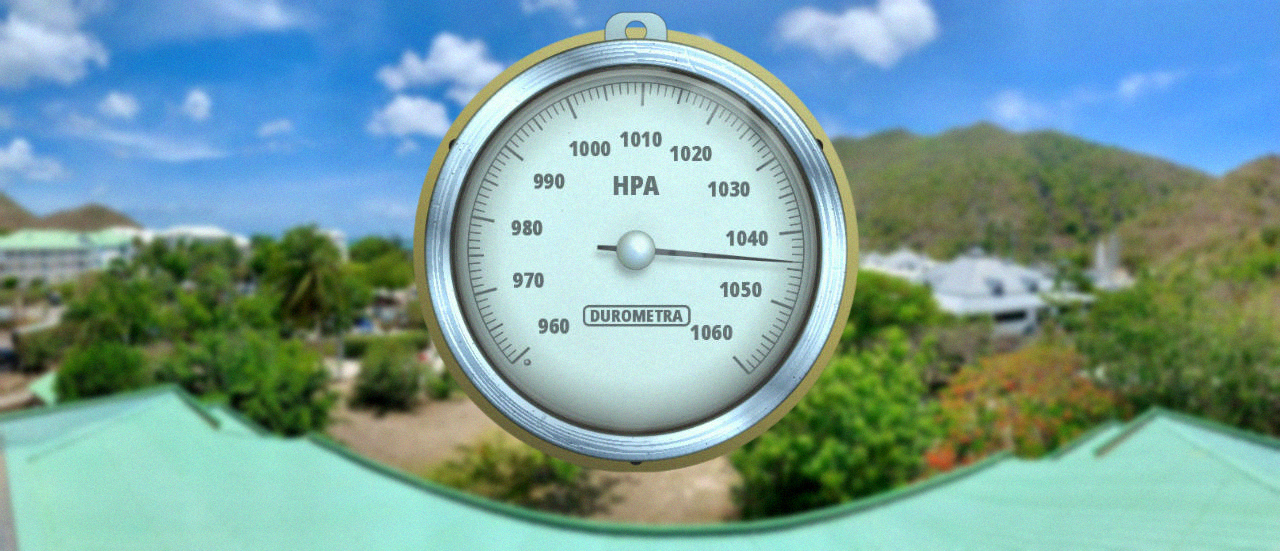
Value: 1044 hPa
